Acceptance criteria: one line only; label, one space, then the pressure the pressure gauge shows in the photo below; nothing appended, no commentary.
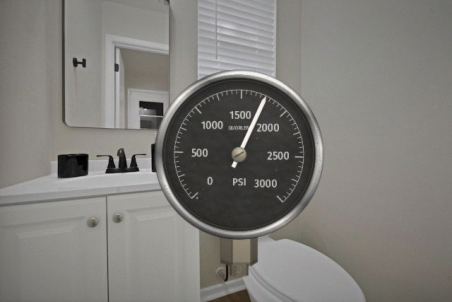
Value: 1750 psi
